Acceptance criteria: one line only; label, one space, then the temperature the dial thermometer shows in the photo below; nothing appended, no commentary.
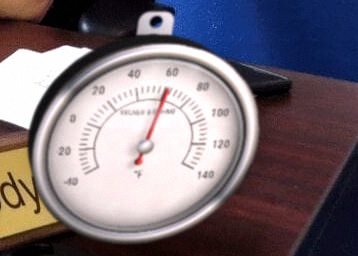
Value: 60 °F
